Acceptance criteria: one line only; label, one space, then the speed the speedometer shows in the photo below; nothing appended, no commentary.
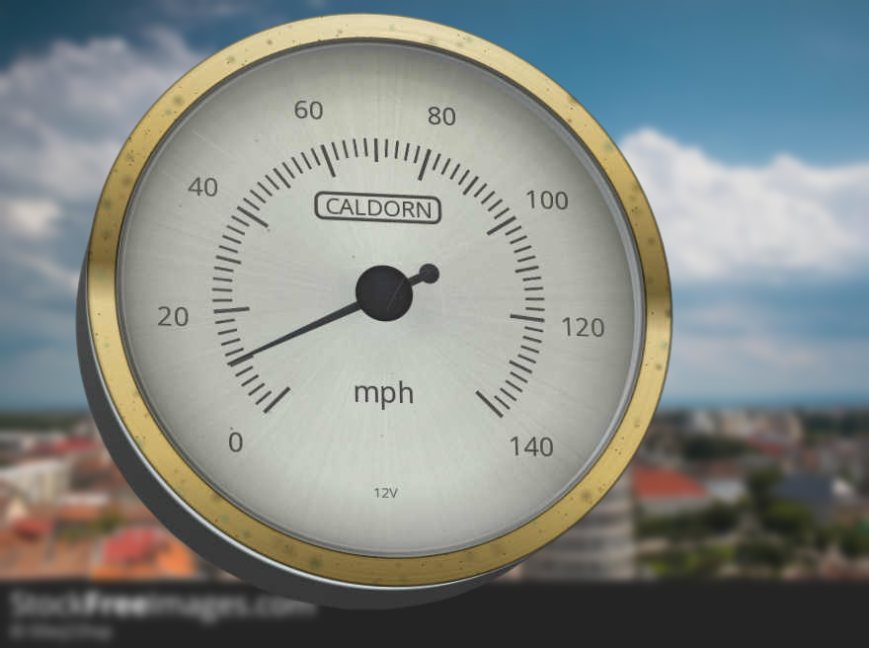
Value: 10 mph
